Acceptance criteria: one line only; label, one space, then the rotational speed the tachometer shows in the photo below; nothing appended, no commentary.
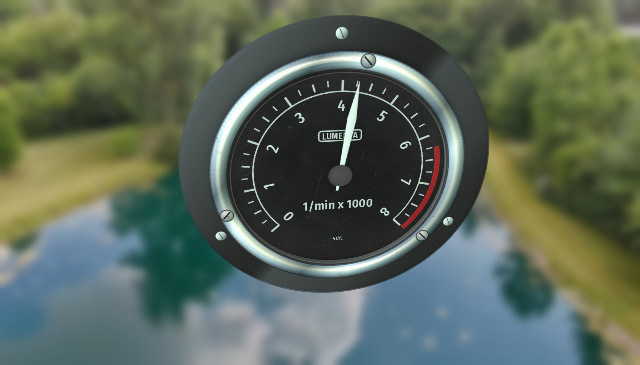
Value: 4250 rpm
